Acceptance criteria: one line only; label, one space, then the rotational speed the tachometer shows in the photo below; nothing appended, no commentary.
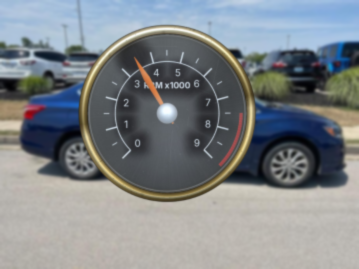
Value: 3500 rpm
